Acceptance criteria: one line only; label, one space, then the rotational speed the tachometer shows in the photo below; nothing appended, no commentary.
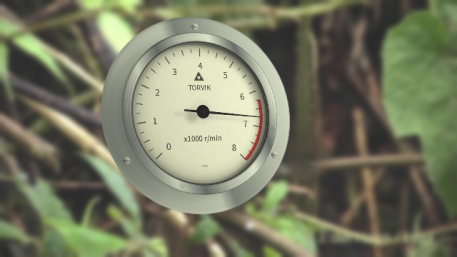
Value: 6750 rpm
